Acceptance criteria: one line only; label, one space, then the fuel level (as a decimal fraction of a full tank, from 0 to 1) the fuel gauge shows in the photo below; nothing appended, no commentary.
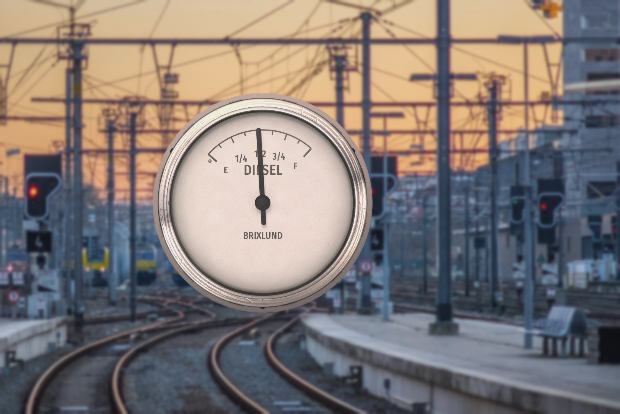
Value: 0.5
